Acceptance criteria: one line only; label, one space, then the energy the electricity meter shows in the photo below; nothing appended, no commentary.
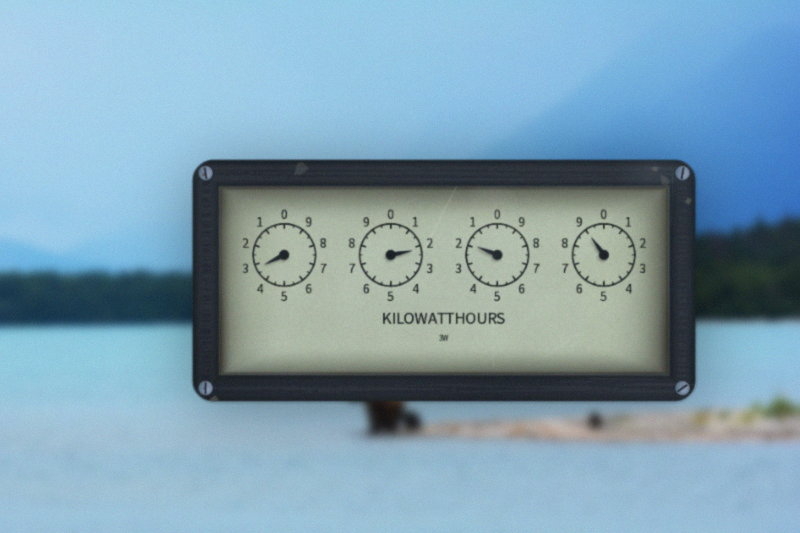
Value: 3219 kWh
